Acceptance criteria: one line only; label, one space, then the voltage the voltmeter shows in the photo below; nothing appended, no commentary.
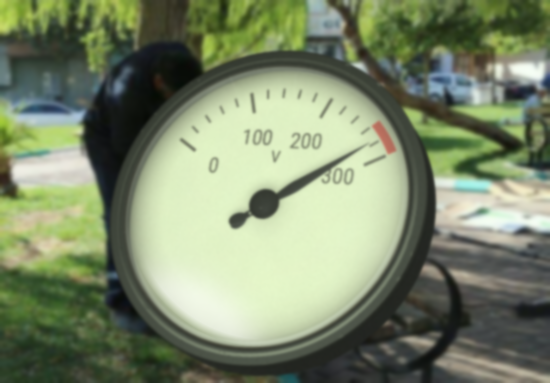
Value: 280 V
